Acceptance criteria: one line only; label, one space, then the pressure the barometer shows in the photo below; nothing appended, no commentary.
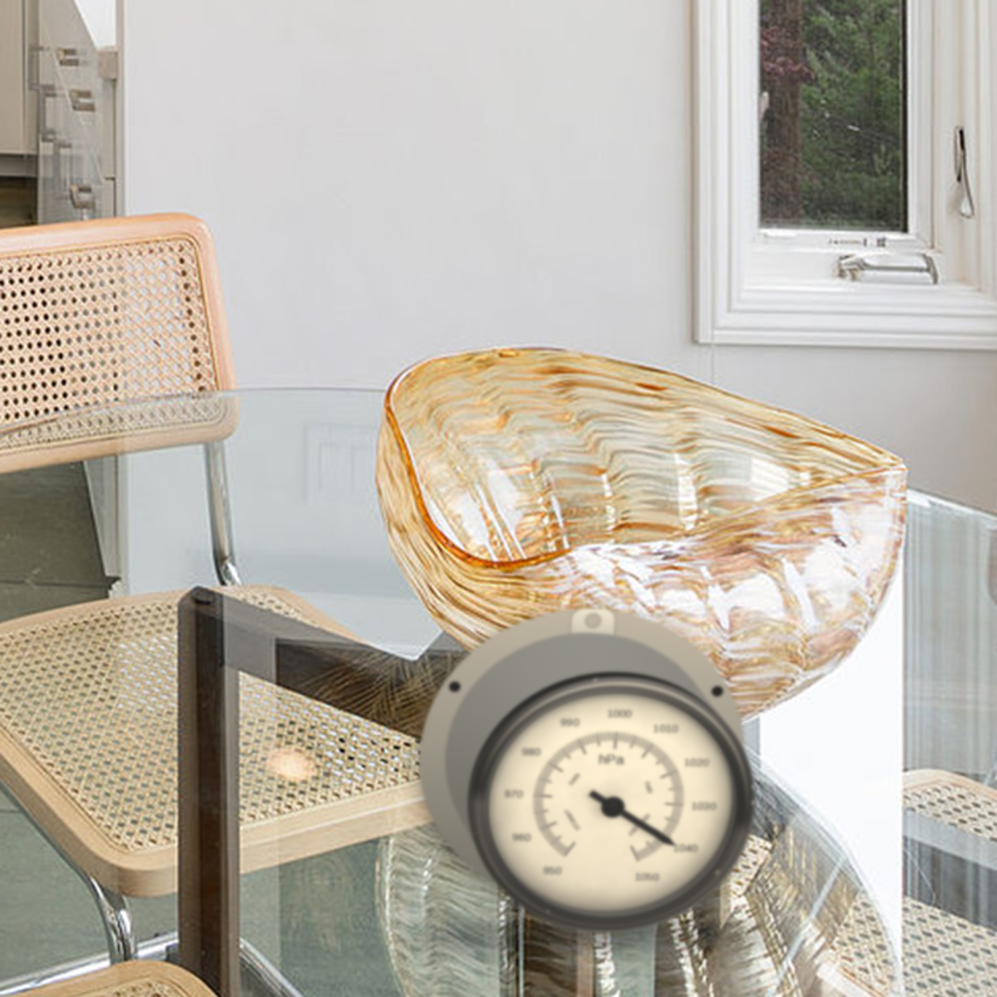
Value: 1040 hPa
